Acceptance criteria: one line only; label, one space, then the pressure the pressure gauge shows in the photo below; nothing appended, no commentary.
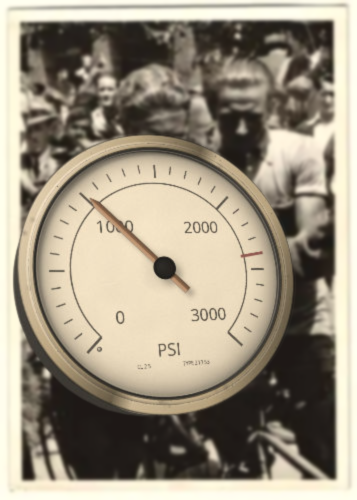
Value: 1000 psi
